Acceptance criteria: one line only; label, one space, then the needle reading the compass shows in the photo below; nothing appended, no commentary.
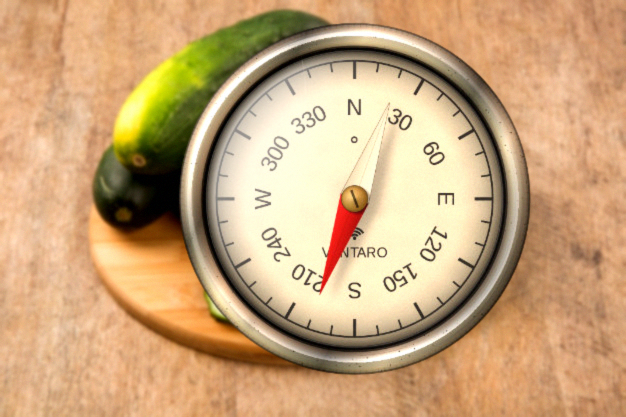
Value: 200 °
